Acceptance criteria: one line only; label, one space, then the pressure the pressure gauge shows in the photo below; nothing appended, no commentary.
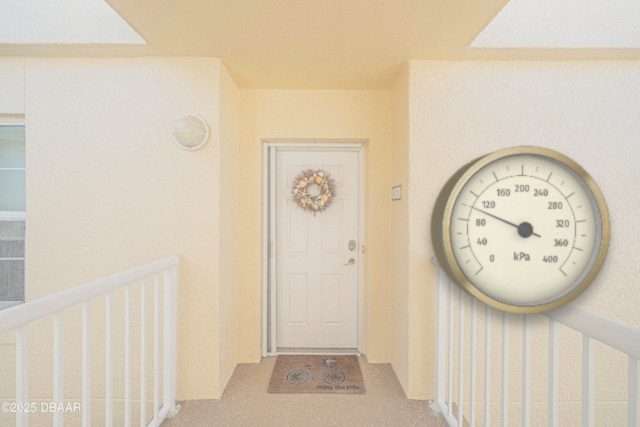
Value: 100 kPa
